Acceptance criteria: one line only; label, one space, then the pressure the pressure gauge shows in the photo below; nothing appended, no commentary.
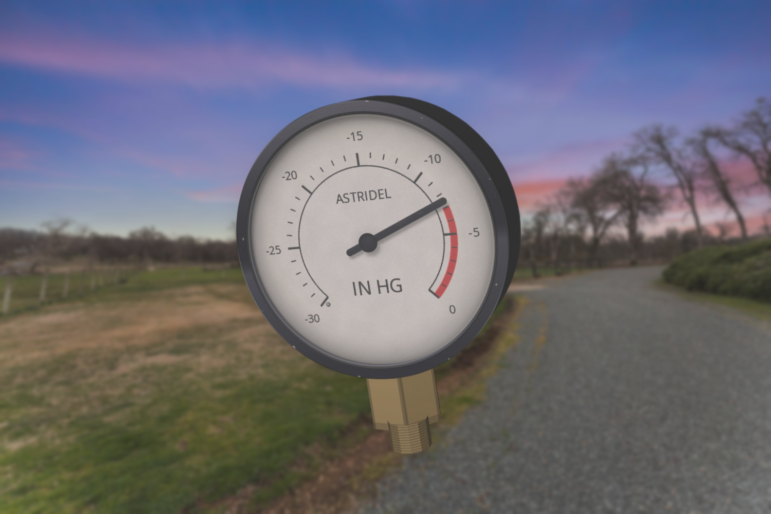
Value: -7.5 inHg
